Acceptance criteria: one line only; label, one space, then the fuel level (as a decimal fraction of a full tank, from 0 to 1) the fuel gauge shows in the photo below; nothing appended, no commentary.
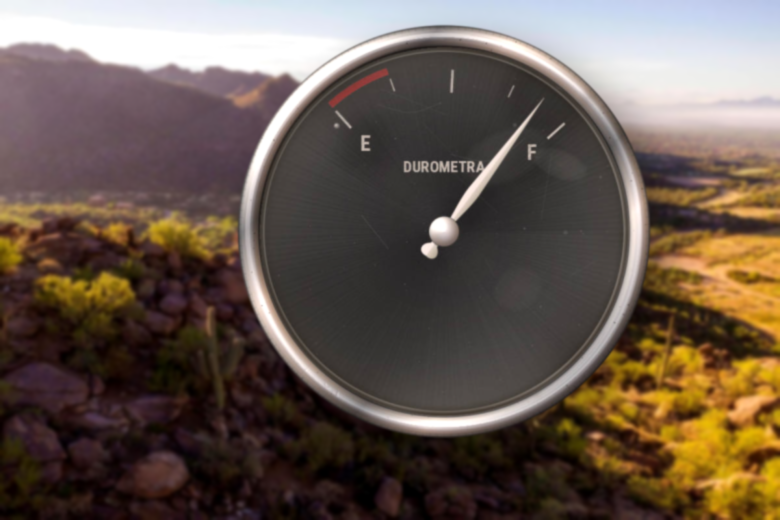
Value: 0.875
